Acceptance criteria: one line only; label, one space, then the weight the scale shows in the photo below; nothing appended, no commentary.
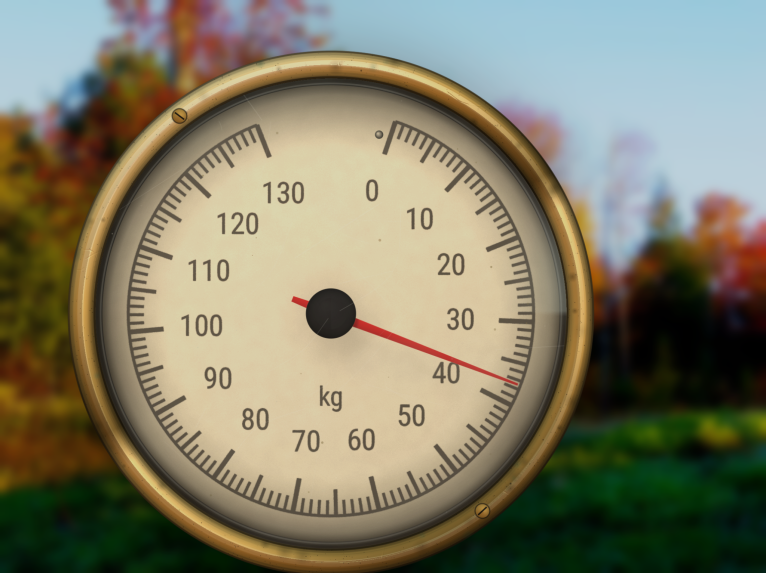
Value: 37.5 kg
